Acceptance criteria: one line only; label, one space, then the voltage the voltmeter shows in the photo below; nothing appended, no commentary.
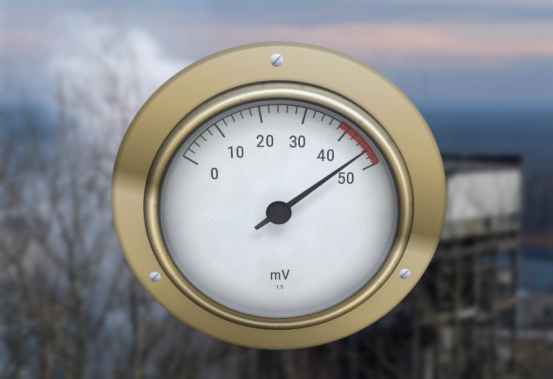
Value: 46 mV
